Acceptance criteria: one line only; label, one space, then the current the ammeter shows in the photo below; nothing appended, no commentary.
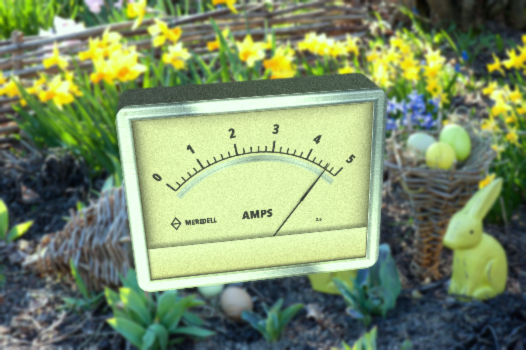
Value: 4.6 A
